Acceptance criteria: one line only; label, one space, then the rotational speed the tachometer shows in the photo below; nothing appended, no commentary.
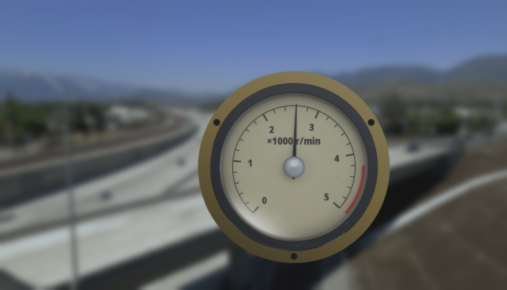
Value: 2600 rpm
